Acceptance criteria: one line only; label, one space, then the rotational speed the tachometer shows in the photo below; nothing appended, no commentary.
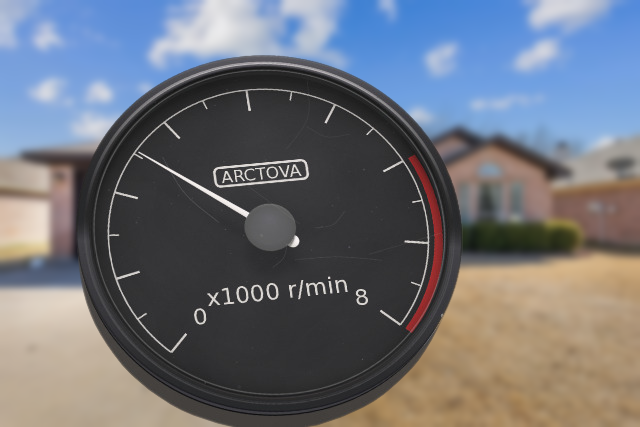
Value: 2500 rpm
